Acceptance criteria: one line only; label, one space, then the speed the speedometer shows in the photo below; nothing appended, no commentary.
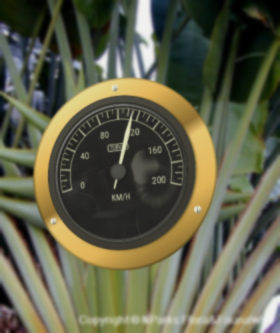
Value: 115 km/h
